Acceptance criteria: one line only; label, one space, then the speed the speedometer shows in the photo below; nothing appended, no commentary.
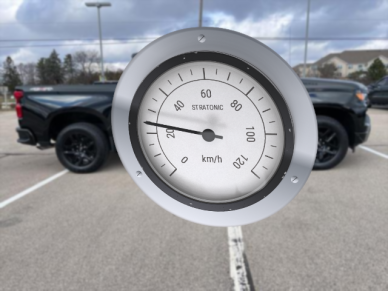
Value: 25 km/h
